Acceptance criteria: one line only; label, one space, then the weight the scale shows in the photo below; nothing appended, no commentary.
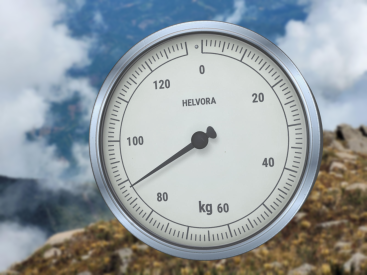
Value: 88 kg
